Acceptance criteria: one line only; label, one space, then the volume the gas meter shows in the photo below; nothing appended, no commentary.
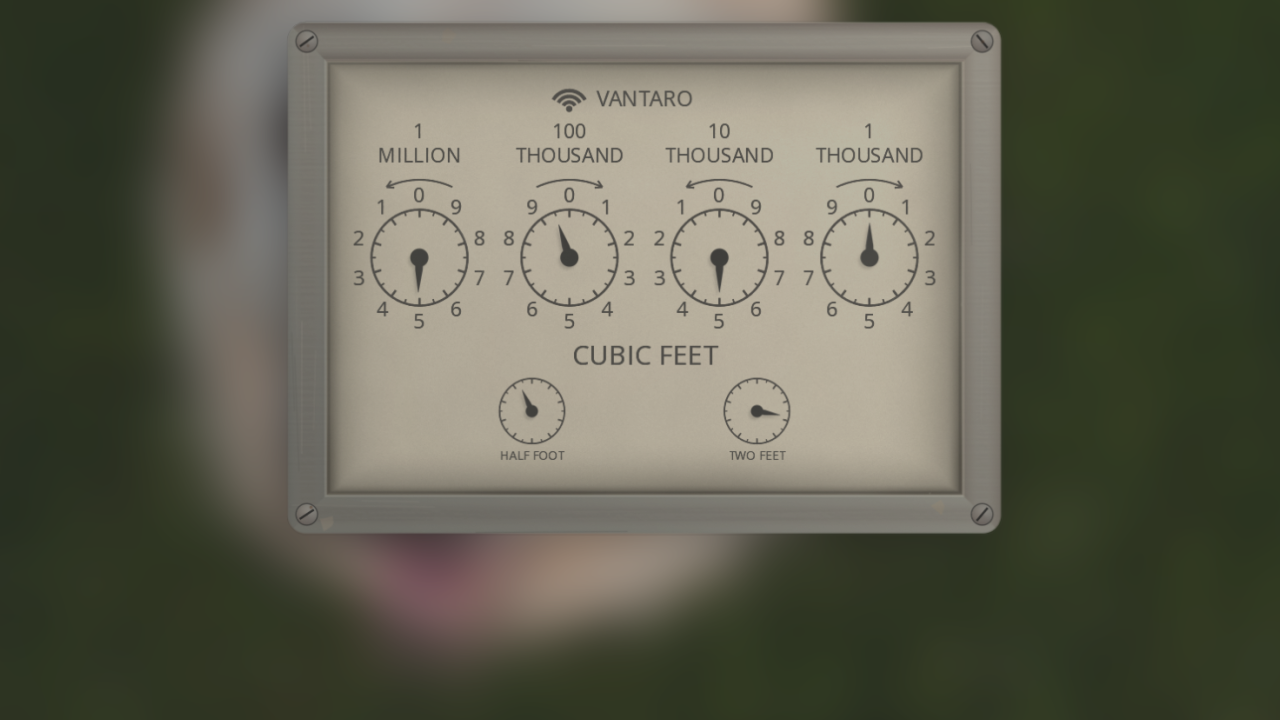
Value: 495000 ft³
